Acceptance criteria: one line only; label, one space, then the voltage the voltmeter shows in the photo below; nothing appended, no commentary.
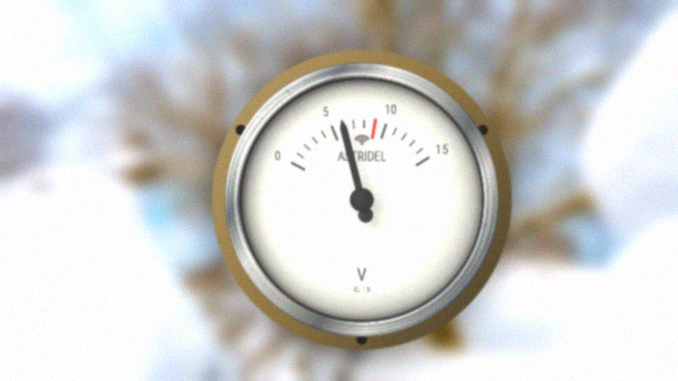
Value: 6 V
